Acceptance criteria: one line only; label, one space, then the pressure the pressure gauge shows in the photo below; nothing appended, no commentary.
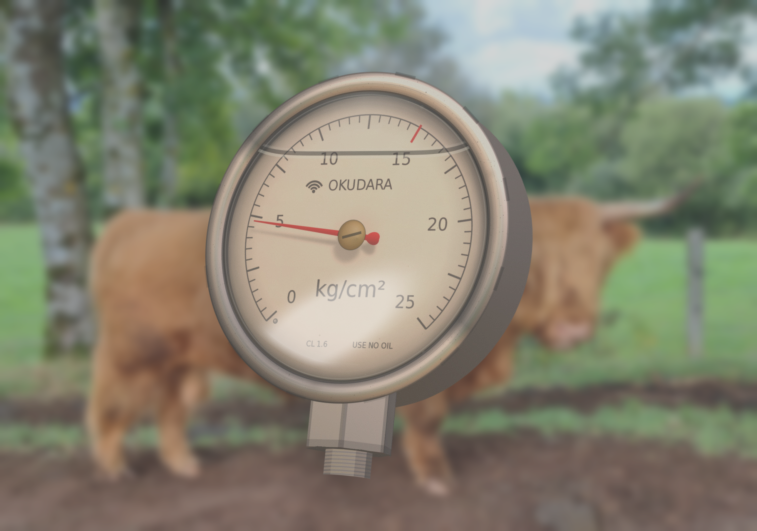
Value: 4.75 kg/cm²
